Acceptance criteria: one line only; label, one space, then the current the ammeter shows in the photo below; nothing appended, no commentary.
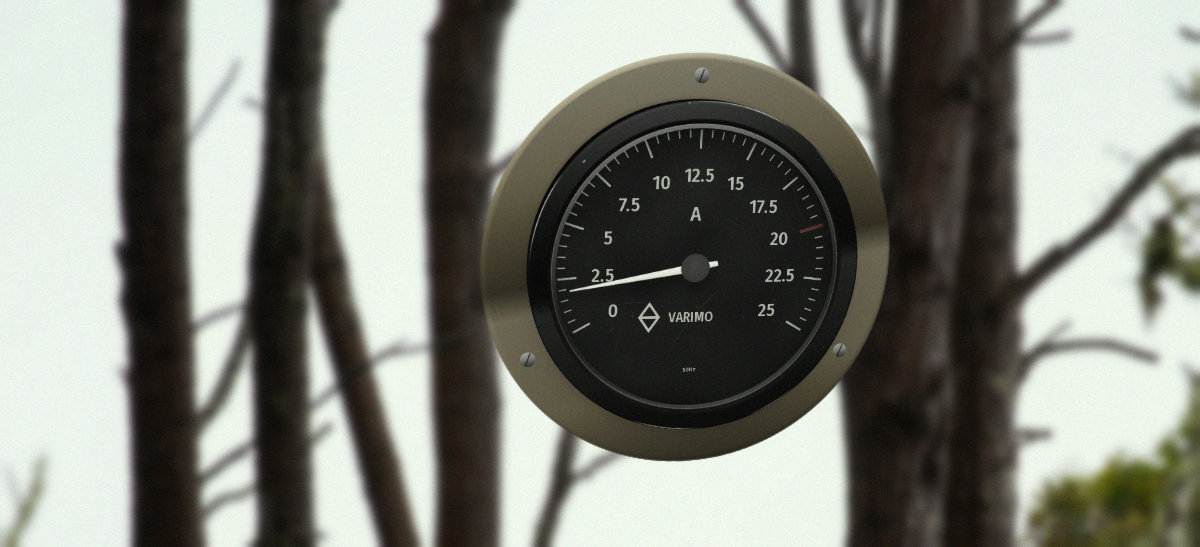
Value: 2 A
